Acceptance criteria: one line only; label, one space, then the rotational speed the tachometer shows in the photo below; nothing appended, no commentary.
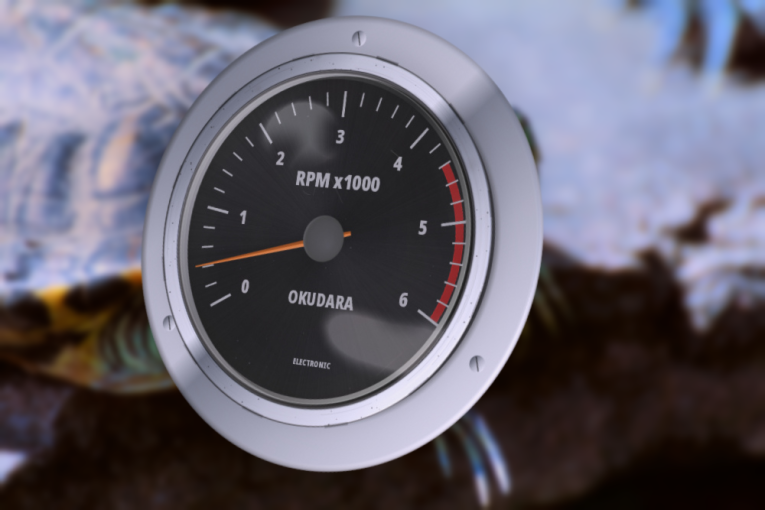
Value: 400 rpm
